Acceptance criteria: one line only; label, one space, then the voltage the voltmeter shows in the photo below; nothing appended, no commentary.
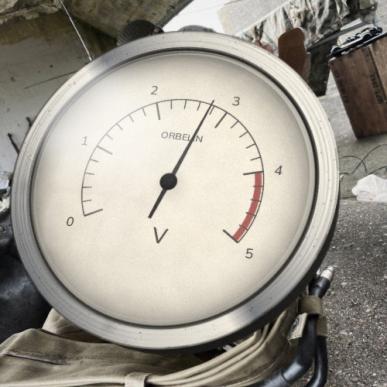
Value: 2.8 V
